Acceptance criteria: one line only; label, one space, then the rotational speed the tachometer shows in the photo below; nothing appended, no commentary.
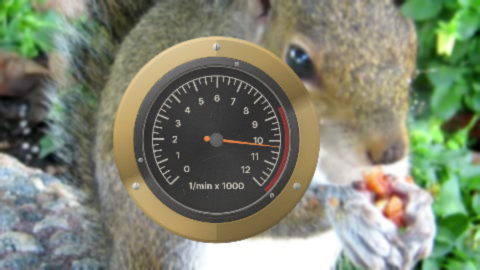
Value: 10250 rpm
